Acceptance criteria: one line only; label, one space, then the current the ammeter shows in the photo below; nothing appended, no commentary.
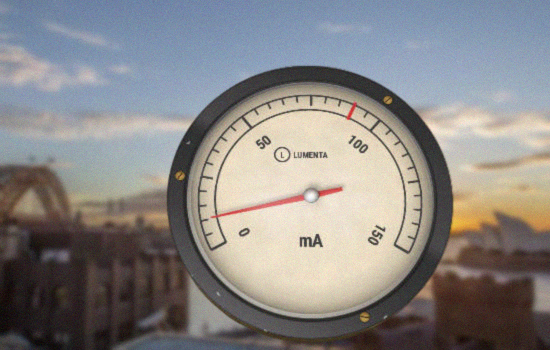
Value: 10 mA
